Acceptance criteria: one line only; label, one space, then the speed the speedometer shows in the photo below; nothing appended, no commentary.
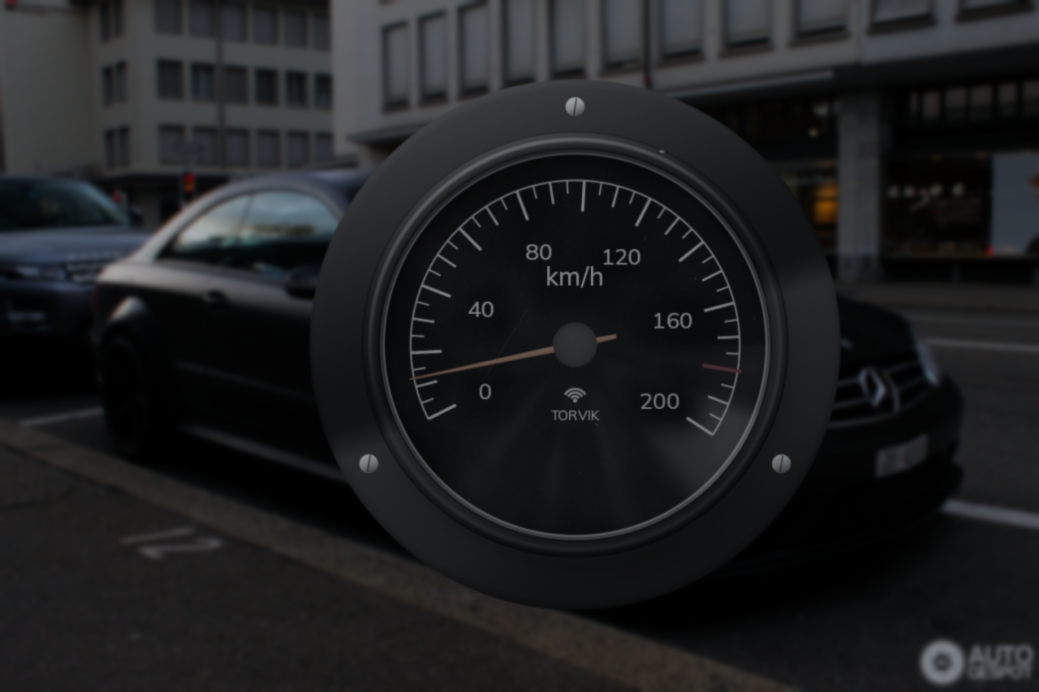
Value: 12.5 km/h
